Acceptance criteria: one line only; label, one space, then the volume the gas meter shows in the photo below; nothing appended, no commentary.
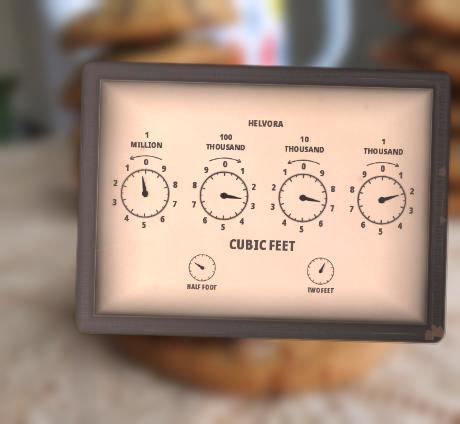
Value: 27200 ft³
